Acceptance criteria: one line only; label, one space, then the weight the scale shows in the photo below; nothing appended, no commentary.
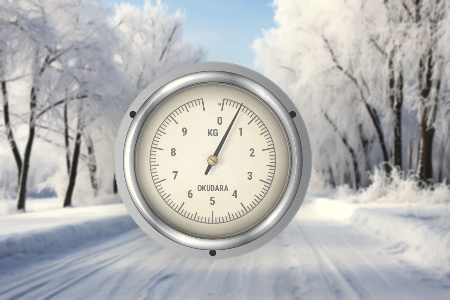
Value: 0.5 kg
